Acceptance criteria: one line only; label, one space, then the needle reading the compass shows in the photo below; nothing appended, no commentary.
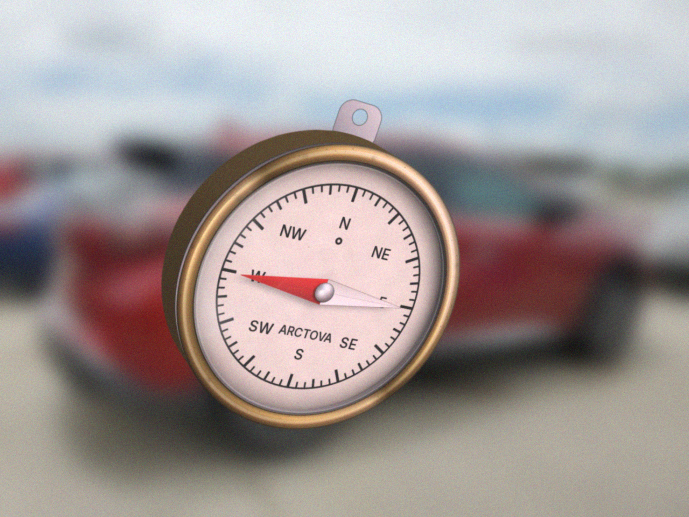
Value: 270 °
